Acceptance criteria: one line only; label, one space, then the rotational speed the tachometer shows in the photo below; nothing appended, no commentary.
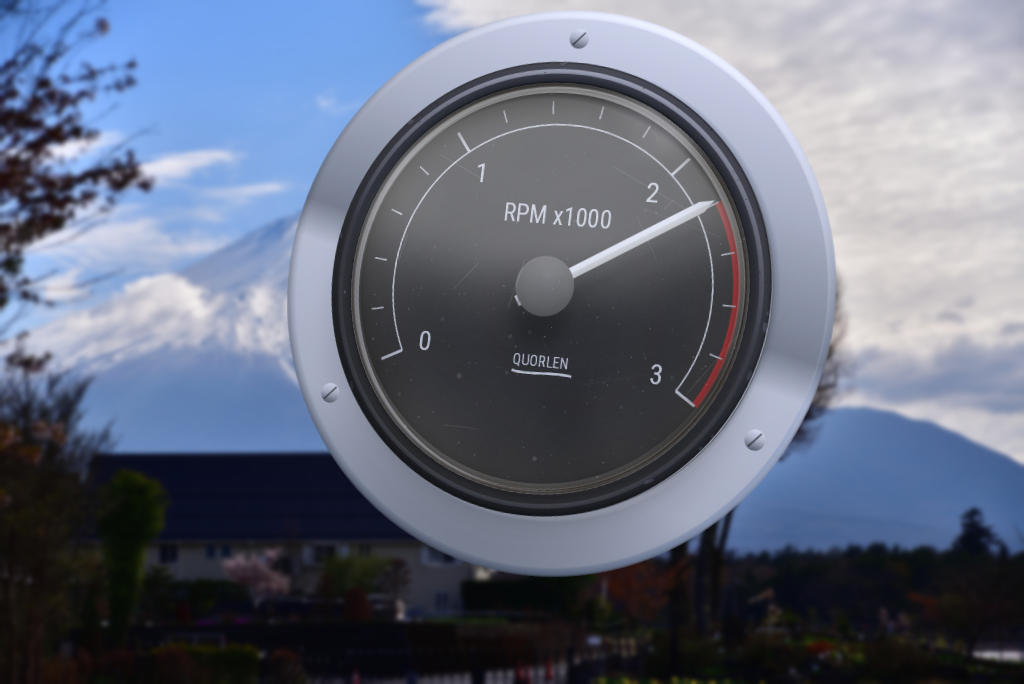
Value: 2200 rpm
